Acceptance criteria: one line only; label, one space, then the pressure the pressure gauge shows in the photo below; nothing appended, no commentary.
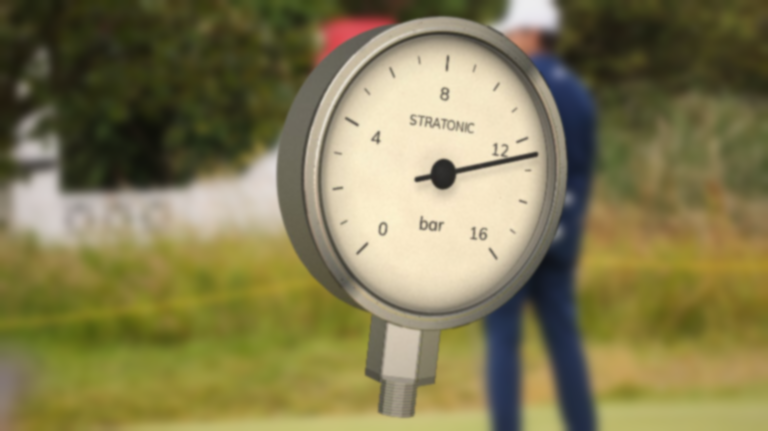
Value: 12.5 bar
